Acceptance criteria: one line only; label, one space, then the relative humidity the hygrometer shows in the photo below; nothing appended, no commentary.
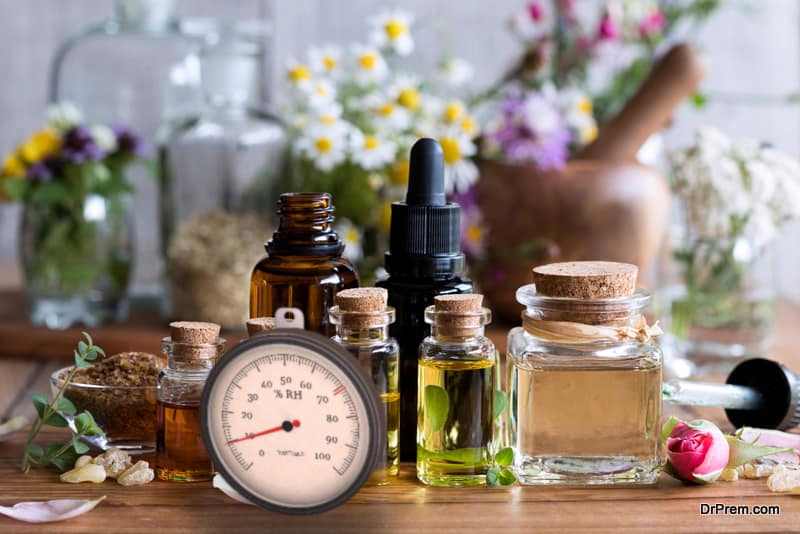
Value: 10 %
